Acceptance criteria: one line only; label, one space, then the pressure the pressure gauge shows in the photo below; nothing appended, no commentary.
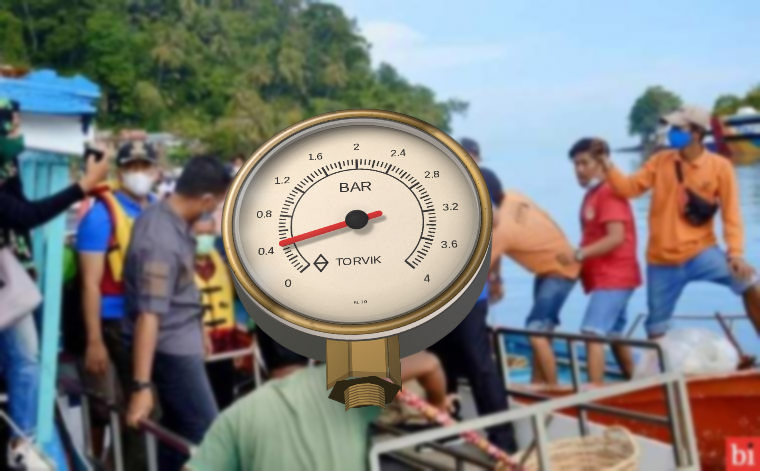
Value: 0.4 bar
